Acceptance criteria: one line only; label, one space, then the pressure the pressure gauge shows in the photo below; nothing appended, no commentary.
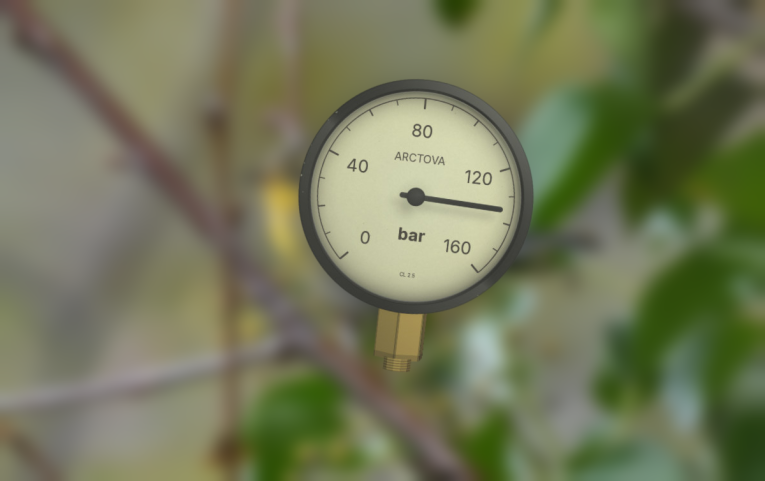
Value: 135 bar
